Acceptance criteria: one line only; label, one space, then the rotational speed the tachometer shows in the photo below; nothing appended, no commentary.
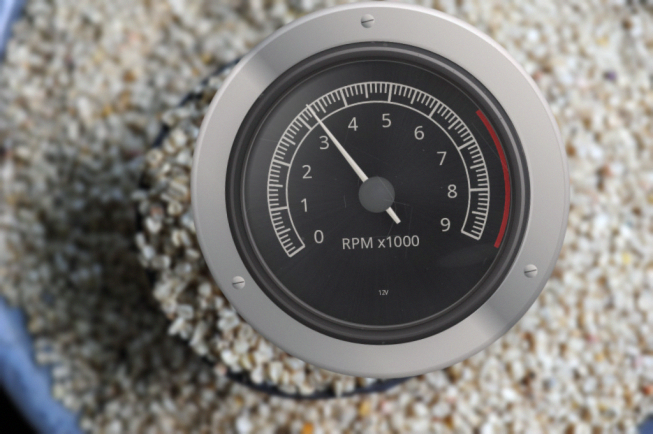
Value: 3300 rpm
